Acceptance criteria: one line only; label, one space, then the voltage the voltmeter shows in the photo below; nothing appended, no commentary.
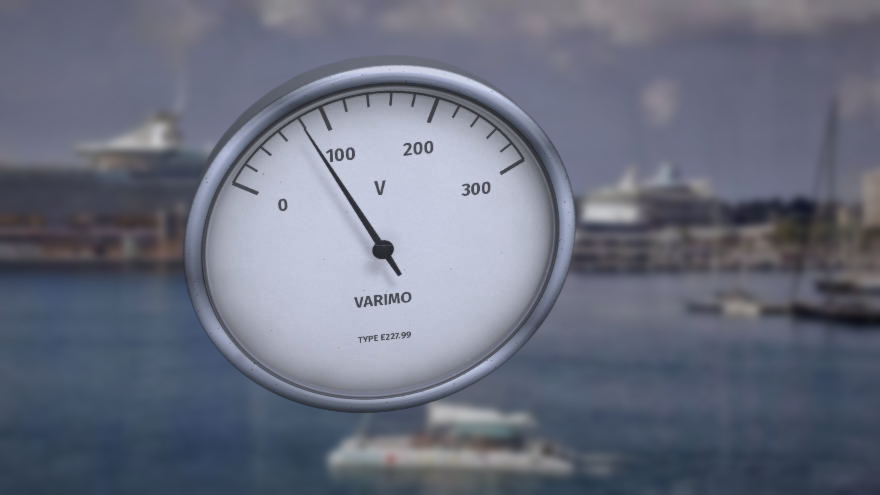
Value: 80 V
